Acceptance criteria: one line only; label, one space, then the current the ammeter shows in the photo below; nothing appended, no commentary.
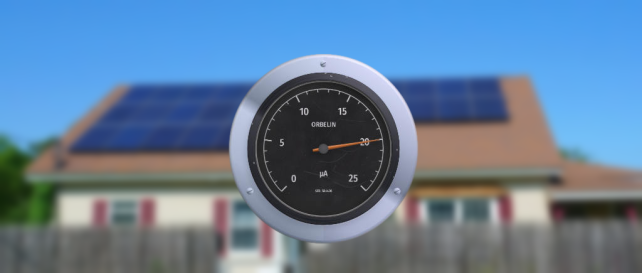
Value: 20 µA
